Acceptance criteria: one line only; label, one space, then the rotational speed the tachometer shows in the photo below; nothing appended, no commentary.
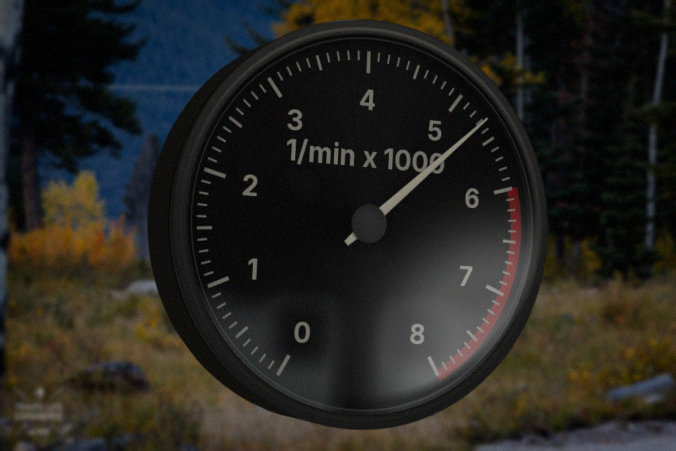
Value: 5300 rpm
